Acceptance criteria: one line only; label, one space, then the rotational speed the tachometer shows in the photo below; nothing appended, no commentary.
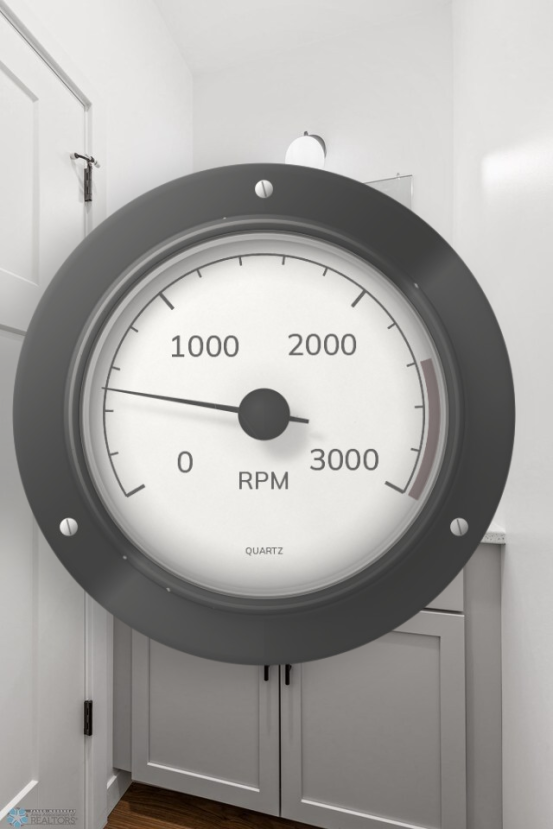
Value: 500 rpm
